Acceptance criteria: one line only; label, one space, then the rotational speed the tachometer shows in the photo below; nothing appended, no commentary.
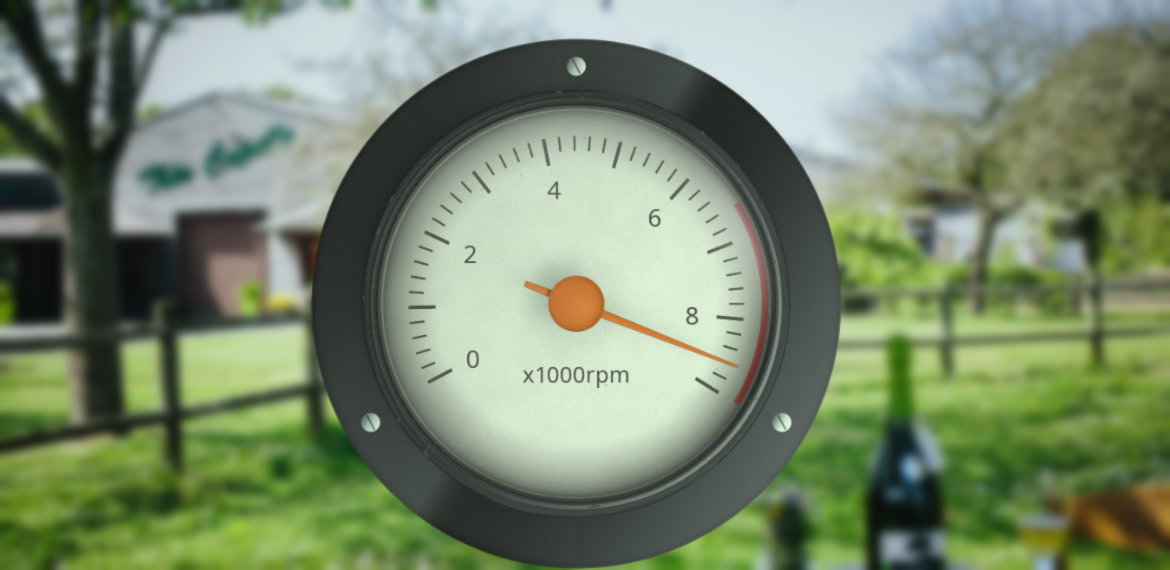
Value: 8600 rpm
